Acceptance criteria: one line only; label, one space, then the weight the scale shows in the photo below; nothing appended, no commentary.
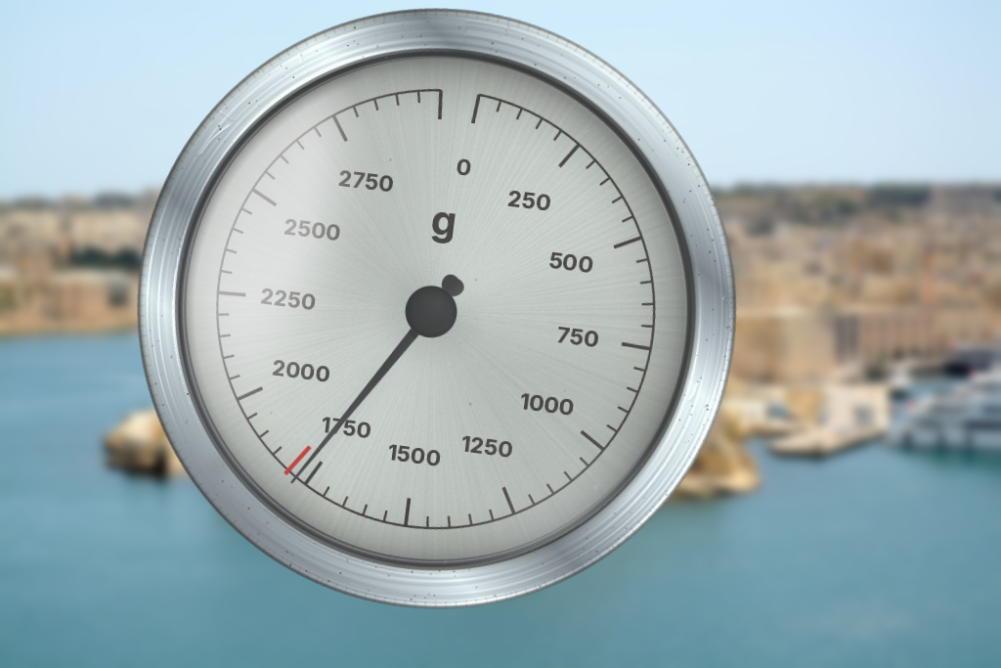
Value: 1775 g
